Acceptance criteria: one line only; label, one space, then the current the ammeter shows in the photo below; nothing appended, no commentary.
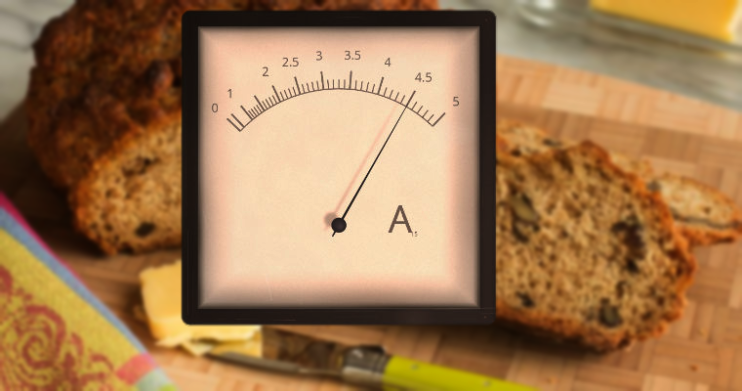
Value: 4.5 A
